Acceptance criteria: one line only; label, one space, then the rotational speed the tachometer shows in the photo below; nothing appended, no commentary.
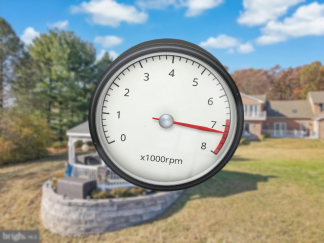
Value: 7200 rpm
